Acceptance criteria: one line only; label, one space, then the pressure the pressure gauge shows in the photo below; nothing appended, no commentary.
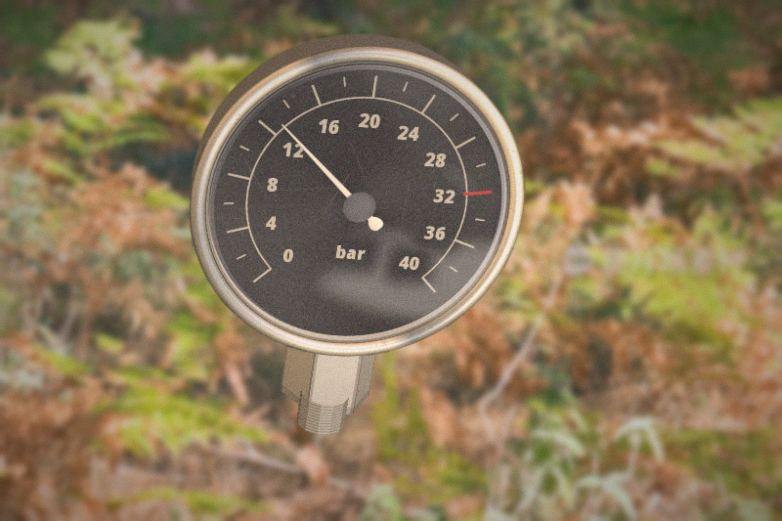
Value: 13 bar
